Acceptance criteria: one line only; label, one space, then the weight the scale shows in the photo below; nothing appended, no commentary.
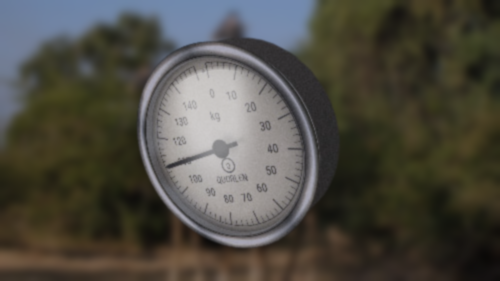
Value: 110 kg
